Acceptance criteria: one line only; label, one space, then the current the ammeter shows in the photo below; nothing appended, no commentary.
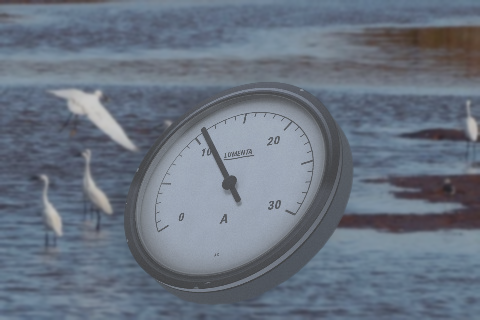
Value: 11 A
